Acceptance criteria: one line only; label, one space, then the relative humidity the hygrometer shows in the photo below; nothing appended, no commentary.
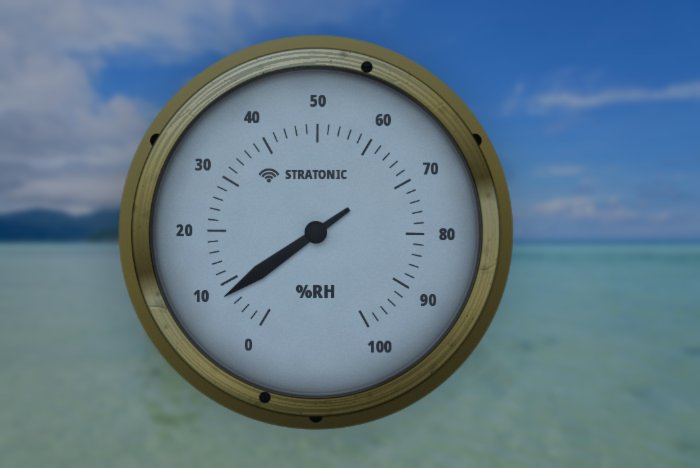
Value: 8 %
